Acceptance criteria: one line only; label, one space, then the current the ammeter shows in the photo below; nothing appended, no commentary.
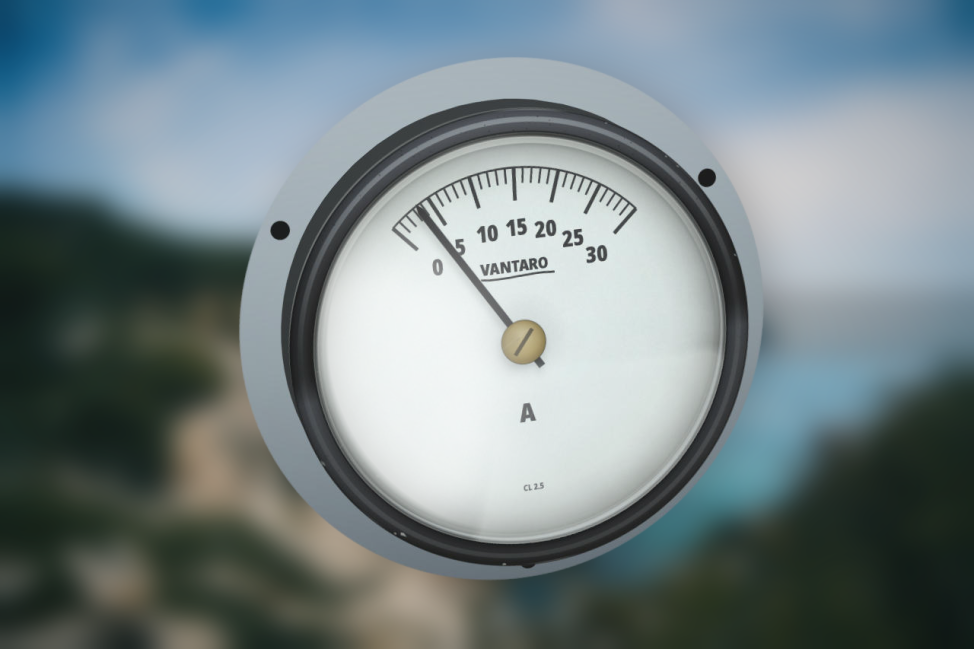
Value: 3.5 A
